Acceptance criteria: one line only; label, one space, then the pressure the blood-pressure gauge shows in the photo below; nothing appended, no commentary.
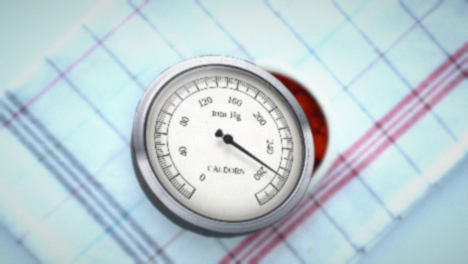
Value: 270 mmHg
